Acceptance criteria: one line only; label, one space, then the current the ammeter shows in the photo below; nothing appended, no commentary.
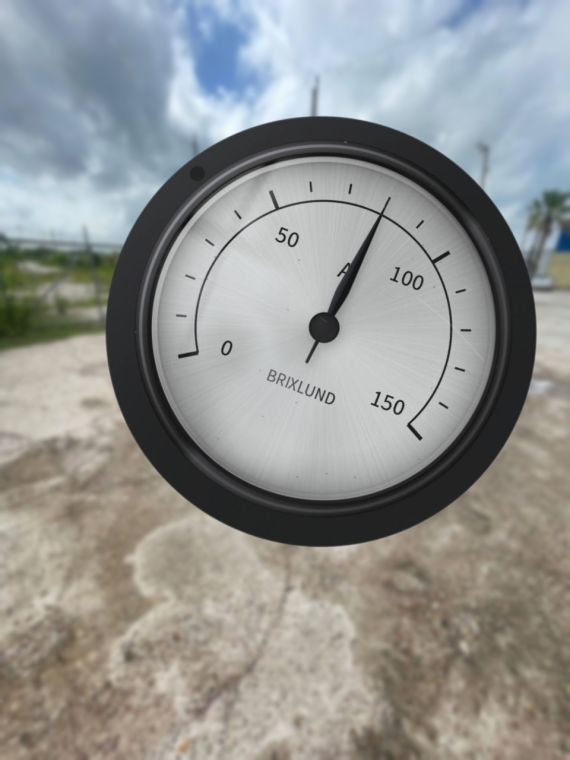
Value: 80 A
